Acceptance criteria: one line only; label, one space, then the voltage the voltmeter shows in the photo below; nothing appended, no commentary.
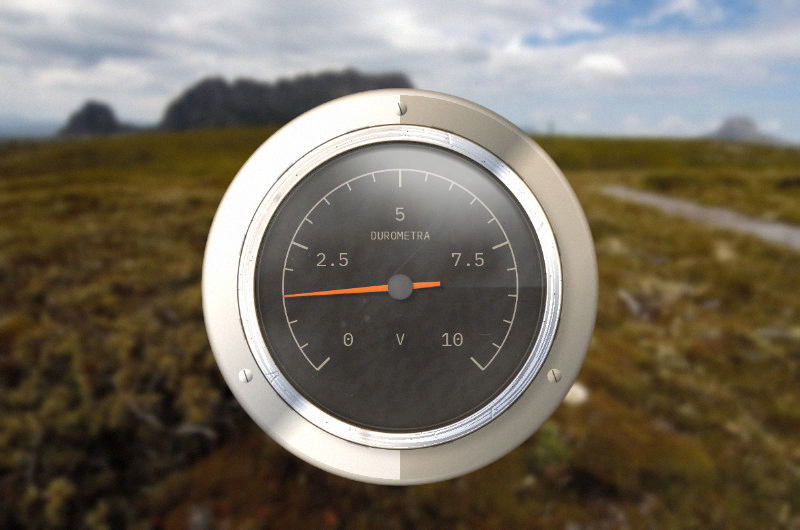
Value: 1.5 V
